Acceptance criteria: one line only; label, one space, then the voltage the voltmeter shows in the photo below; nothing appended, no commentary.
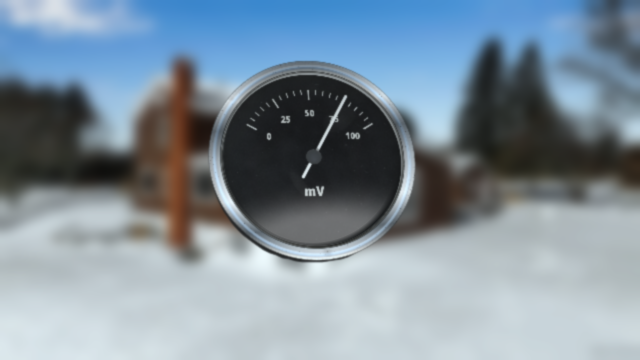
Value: 75 mV
